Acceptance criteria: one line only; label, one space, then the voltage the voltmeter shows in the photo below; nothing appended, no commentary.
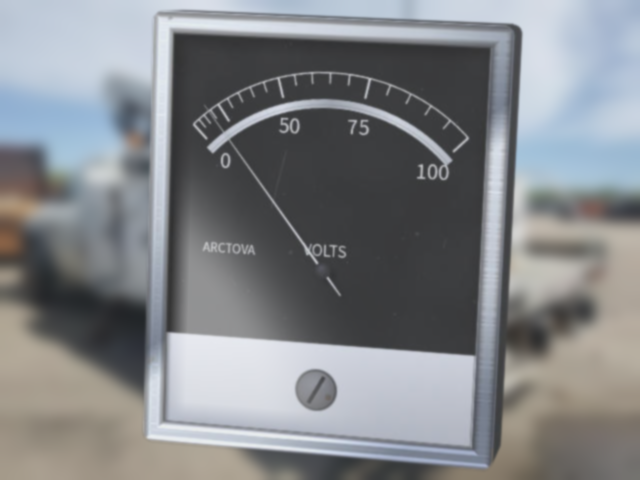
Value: 20 V
